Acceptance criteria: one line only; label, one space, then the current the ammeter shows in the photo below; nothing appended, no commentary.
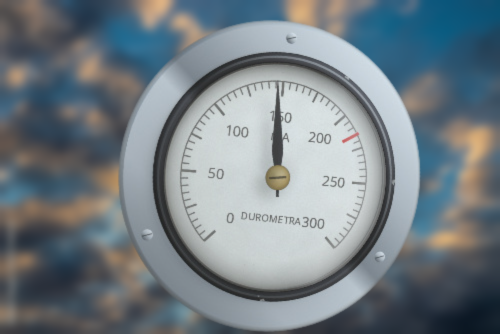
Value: 145 mA
